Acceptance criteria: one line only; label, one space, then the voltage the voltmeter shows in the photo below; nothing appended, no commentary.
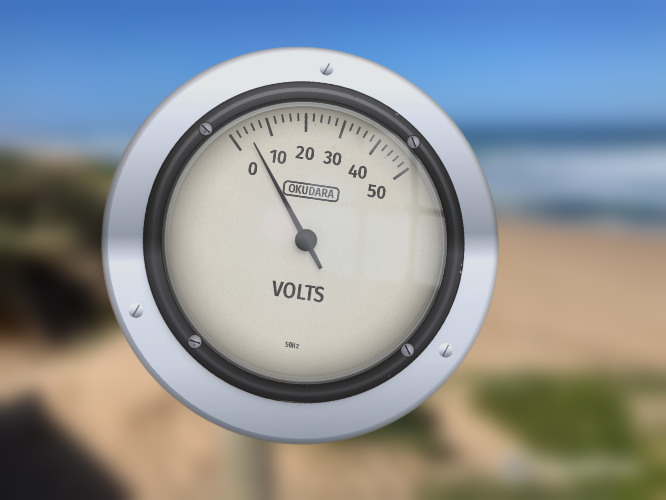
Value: 4 V
